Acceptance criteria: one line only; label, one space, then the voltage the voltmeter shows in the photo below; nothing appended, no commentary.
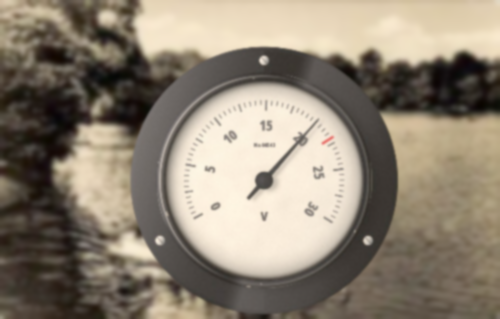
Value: 20 V
